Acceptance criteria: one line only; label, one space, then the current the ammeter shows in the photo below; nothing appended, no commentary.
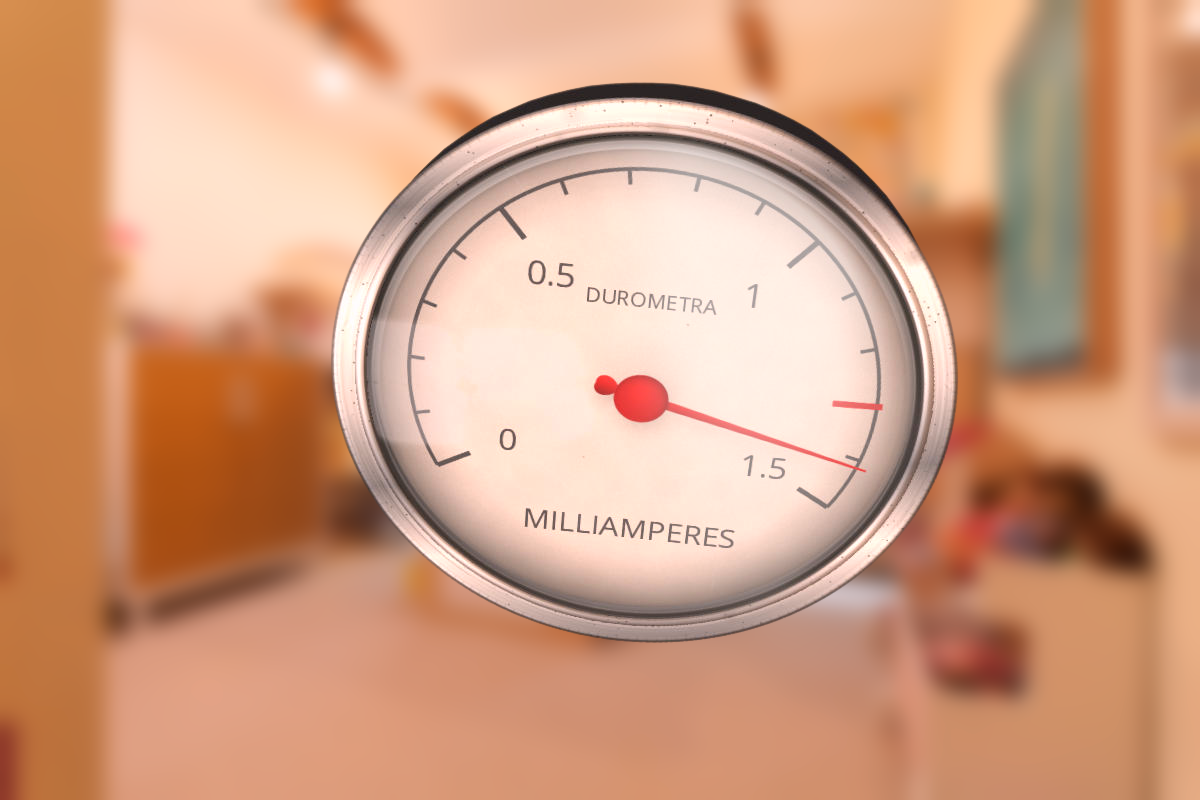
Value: 1.4 mA
